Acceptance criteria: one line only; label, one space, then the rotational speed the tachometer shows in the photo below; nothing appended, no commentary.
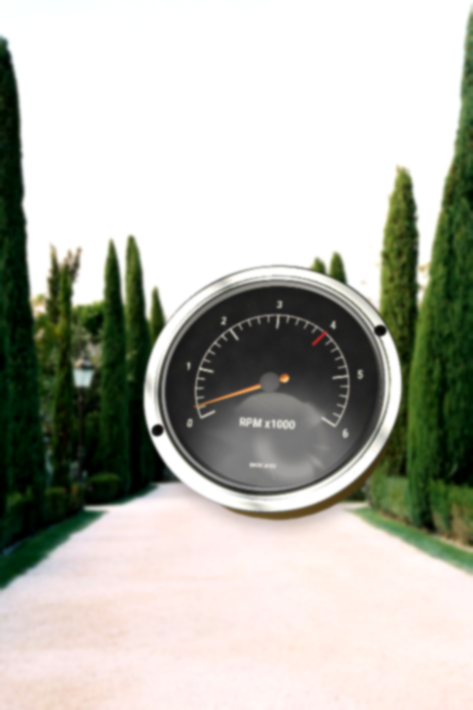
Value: 200 rpm
